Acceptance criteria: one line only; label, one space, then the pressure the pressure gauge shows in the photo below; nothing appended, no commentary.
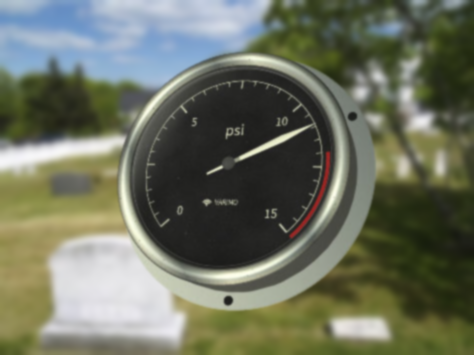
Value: 11 psi
